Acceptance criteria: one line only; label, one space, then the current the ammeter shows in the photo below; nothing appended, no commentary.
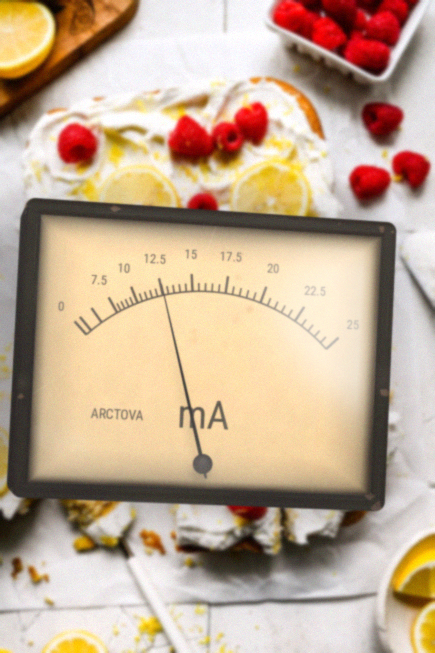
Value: 12.5 mA
